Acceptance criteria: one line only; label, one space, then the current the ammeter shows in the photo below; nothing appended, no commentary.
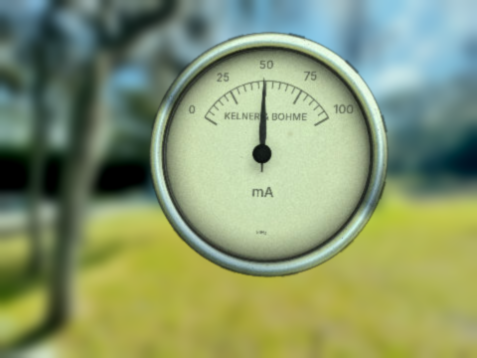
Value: 50 mA
